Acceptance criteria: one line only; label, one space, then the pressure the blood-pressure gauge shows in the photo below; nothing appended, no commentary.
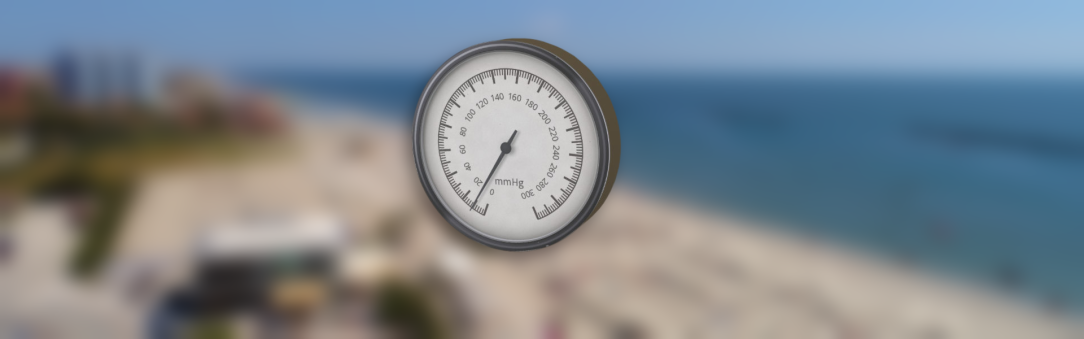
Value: 10 mmHg
